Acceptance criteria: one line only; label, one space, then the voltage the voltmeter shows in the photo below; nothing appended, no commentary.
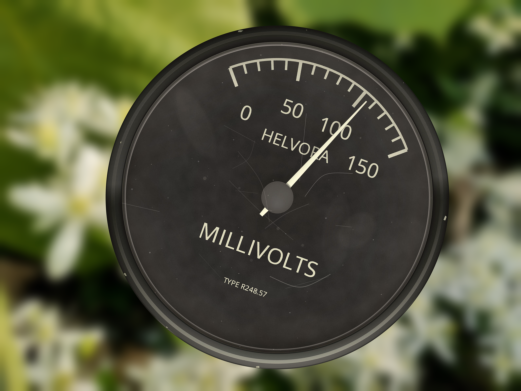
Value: 105 mV
